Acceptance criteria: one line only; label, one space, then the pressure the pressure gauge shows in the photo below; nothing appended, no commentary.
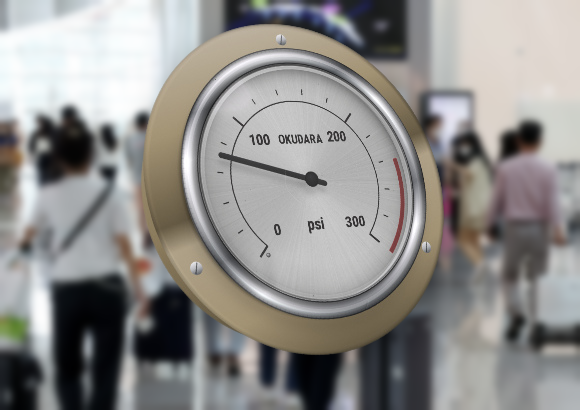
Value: 70 psi
